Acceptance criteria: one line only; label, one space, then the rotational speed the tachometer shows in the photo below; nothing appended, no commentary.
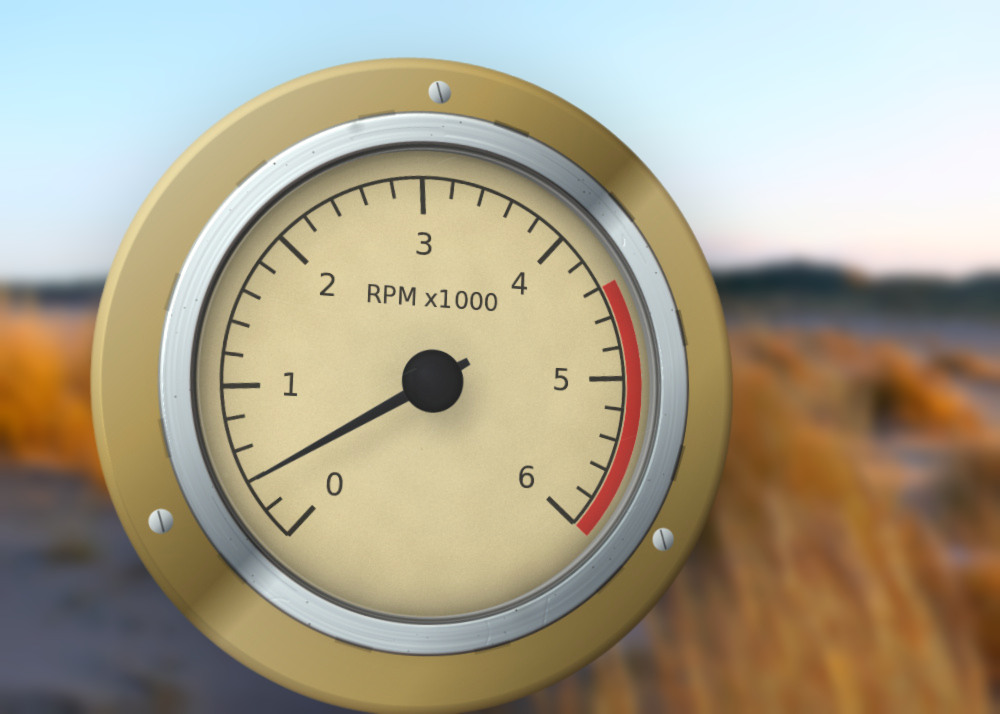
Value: 400 rpm
